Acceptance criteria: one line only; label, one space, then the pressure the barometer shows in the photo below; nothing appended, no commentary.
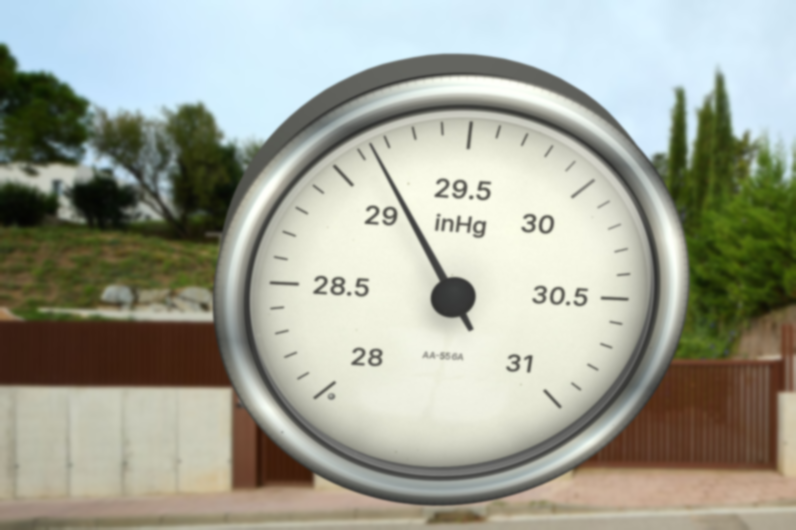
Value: 29.15 inHg
